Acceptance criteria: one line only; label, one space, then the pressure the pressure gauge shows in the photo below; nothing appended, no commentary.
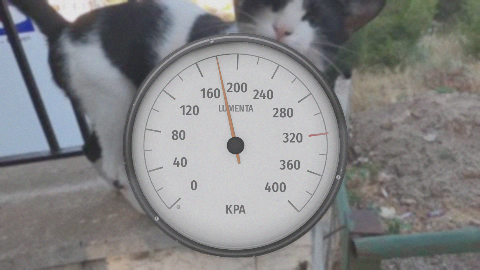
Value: 180 kPa
